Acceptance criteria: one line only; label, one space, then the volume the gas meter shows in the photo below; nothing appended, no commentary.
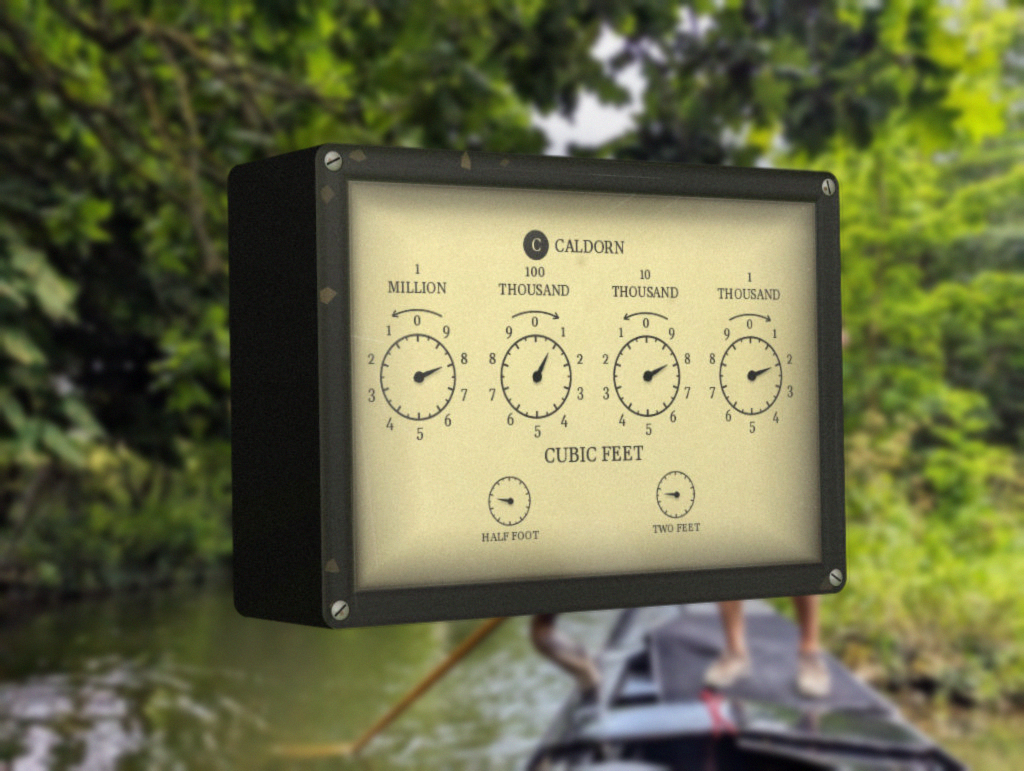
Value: 808200 ft³
